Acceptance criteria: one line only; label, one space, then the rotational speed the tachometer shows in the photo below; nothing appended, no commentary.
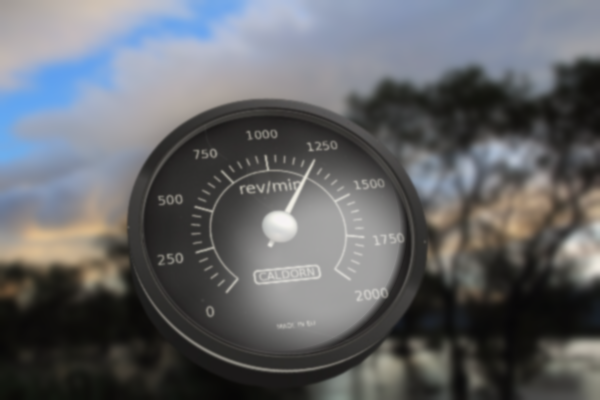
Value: 1250 rpm
